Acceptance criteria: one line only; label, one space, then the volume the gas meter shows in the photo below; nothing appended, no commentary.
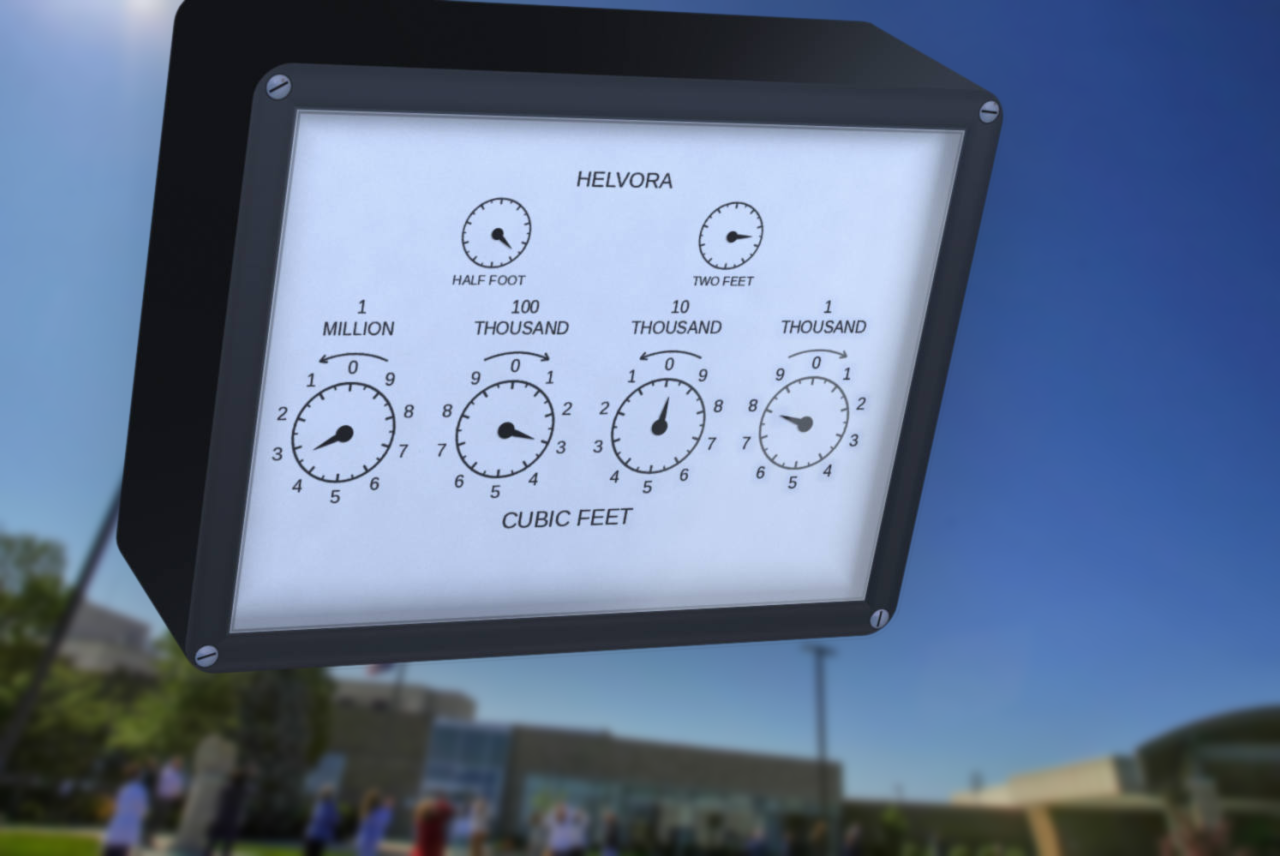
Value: 329800 ft³
